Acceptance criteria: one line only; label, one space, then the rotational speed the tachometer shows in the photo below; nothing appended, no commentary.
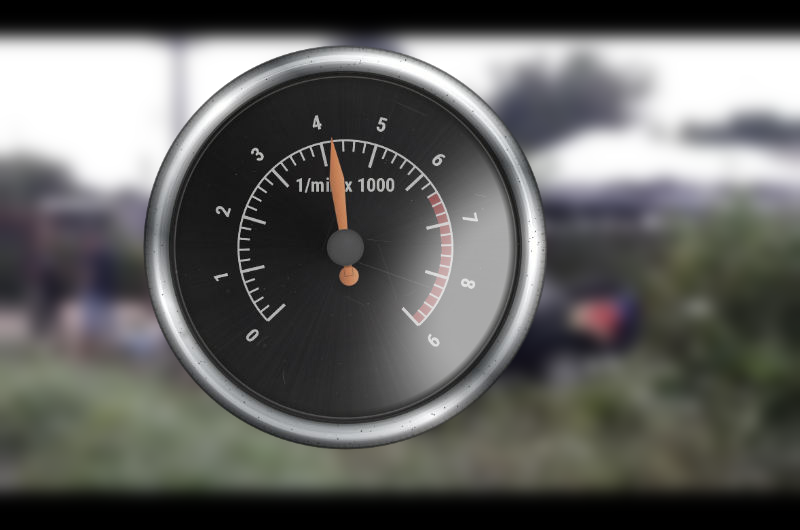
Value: 4200 rpm
